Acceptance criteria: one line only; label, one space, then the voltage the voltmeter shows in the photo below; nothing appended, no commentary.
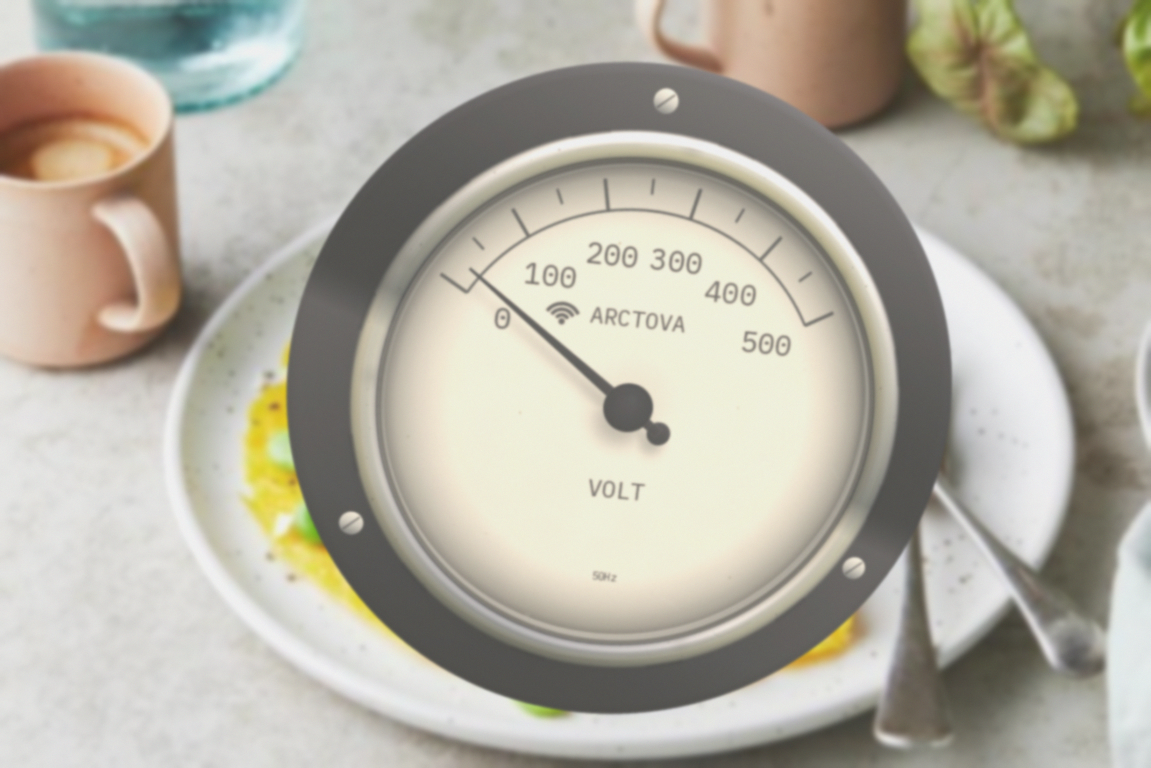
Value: 25 V
